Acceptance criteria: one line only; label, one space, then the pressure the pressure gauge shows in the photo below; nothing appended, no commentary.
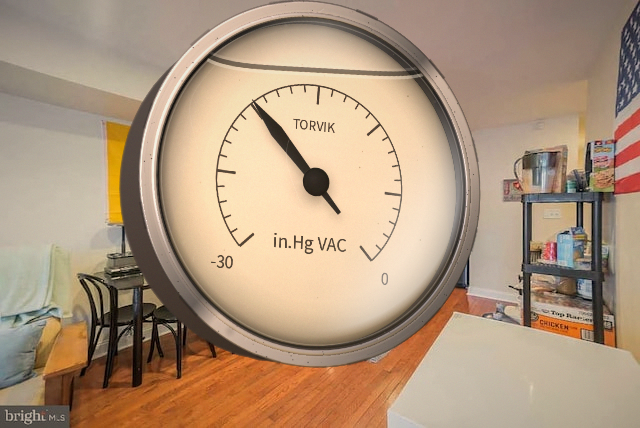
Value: -20 inHg
